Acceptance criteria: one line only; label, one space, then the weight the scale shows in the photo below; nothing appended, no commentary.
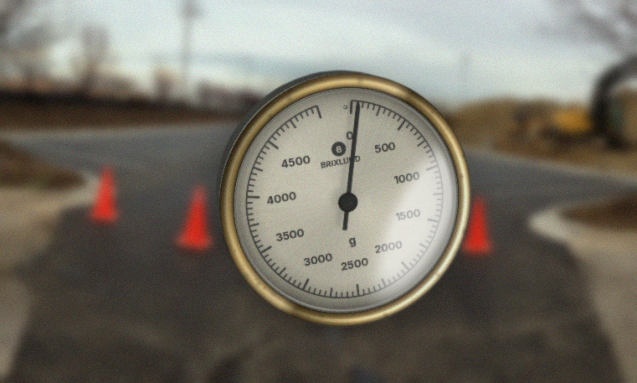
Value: 50 g
